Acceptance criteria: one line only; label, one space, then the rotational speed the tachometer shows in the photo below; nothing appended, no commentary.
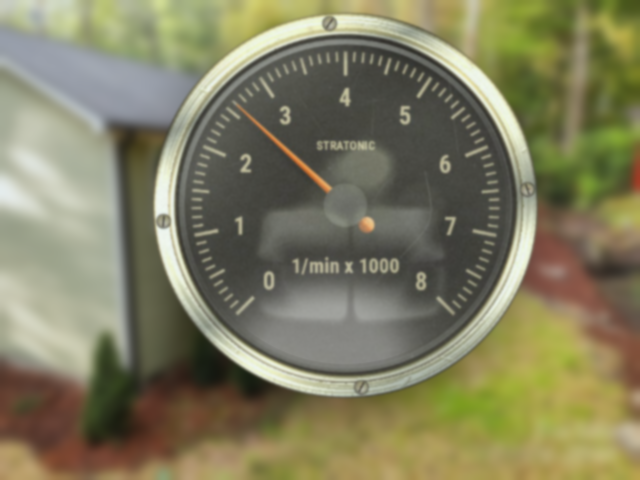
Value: 2600 rpm
